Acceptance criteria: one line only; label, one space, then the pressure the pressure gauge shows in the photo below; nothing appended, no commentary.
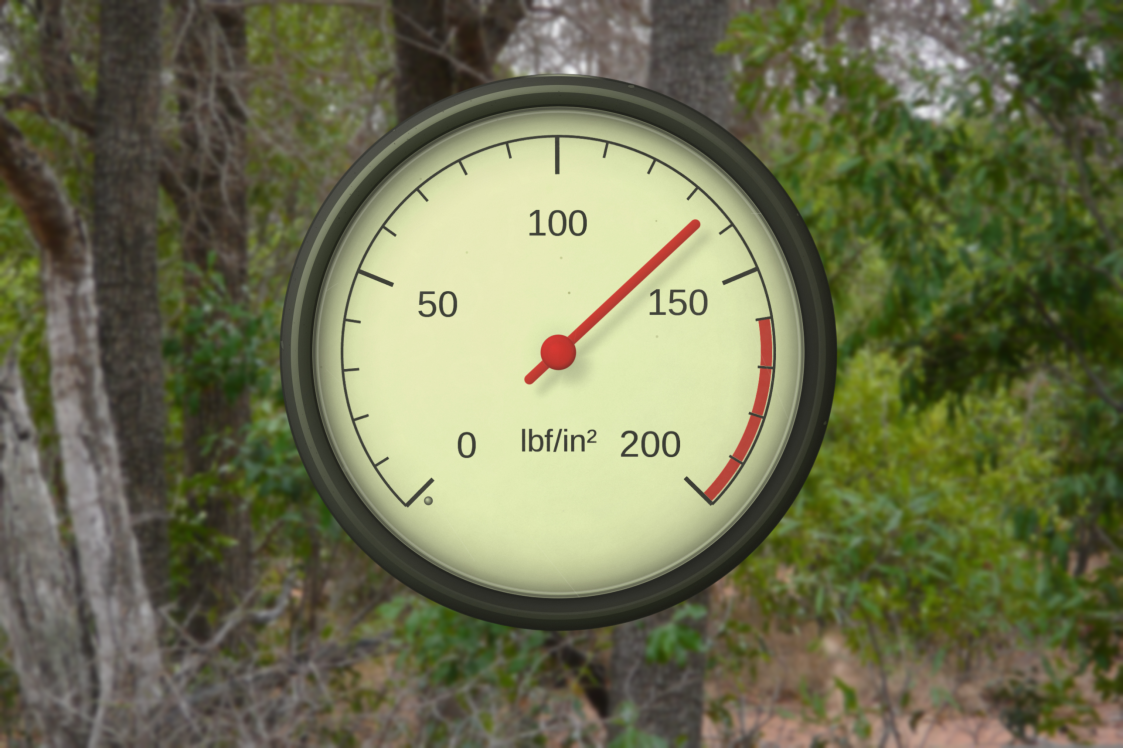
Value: 135 psi
